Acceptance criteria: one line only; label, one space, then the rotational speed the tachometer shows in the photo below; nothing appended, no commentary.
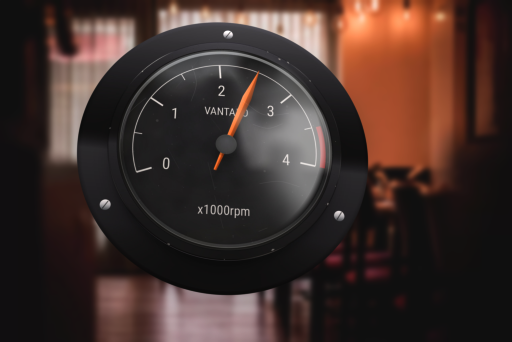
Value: 2500 rpm
